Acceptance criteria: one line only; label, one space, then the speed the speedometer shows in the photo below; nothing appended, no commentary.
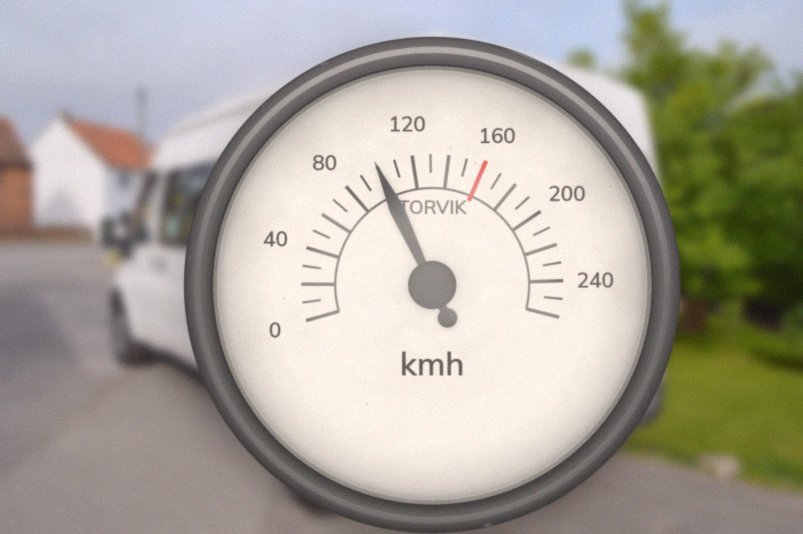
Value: 100 km/h
